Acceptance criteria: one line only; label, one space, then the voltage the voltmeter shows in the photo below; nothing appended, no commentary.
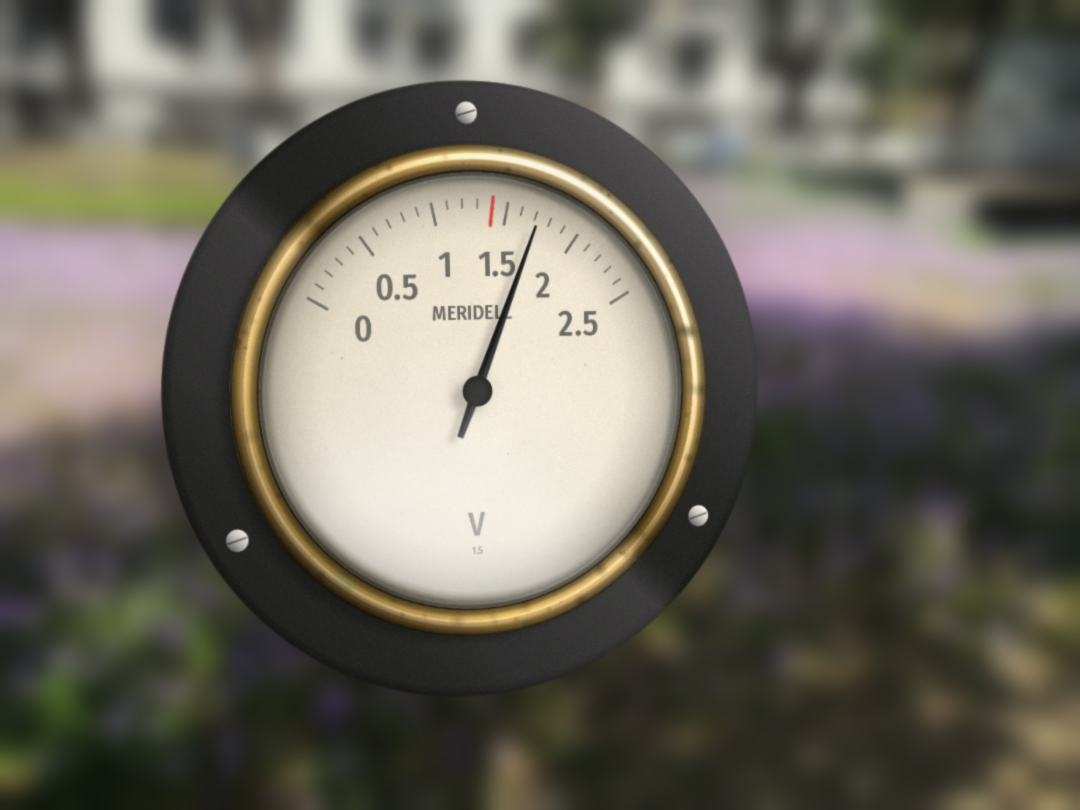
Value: 1.7 V
